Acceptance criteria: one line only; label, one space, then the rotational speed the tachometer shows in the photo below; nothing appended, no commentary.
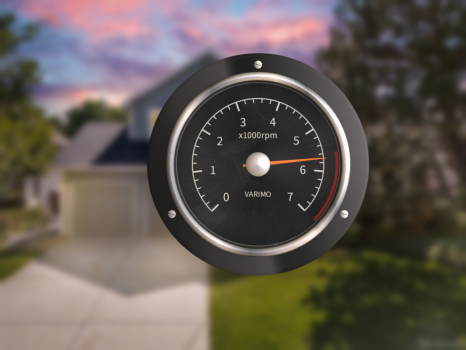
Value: 5700 rpm
